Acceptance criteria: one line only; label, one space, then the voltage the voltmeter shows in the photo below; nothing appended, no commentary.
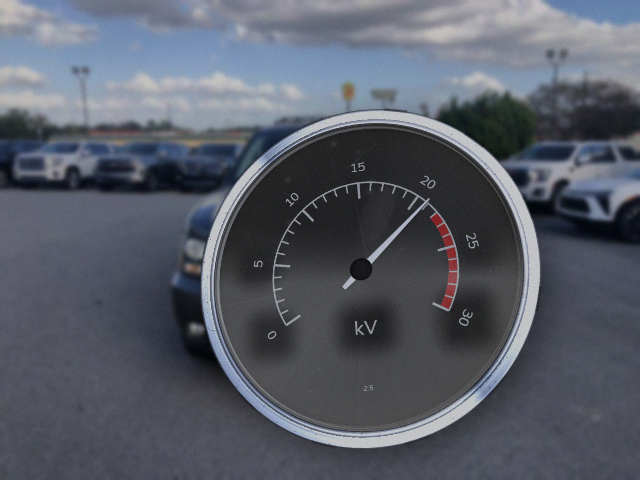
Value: 21 kV
